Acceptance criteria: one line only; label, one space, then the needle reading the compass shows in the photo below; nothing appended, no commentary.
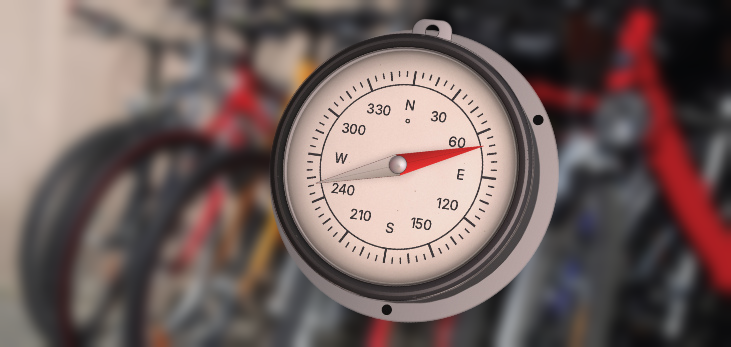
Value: 70 °
